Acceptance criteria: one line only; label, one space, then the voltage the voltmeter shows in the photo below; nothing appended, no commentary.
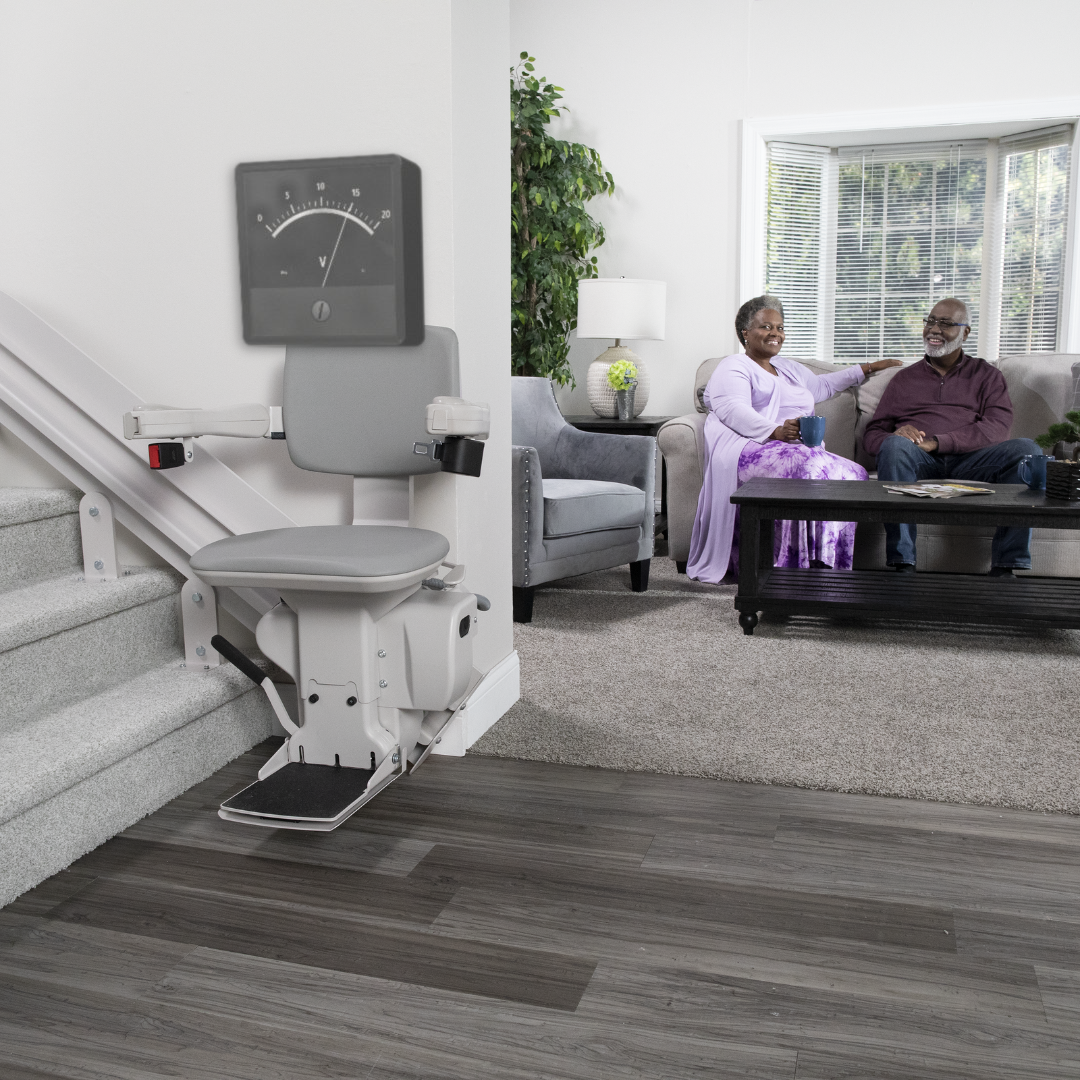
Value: 15 V
